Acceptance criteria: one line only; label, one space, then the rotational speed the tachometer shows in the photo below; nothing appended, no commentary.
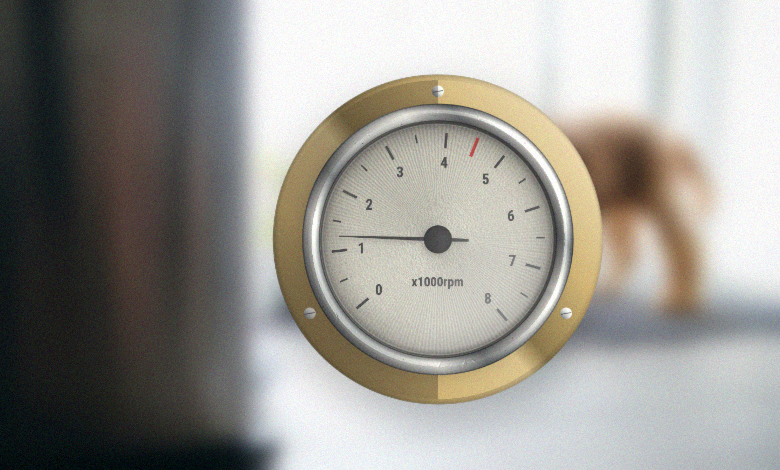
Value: 1250 rpm
